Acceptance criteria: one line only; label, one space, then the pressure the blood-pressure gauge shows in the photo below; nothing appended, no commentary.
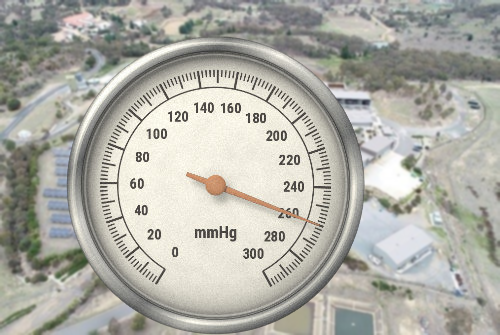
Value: 260 mmHg
